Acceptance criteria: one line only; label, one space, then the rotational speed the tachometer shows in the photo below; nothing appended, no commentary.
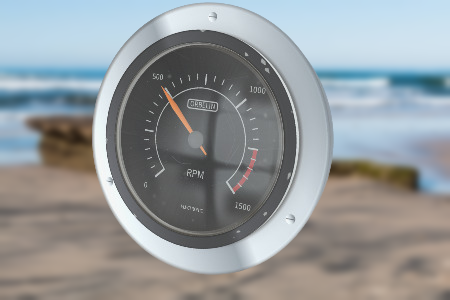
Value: 500 rpm
